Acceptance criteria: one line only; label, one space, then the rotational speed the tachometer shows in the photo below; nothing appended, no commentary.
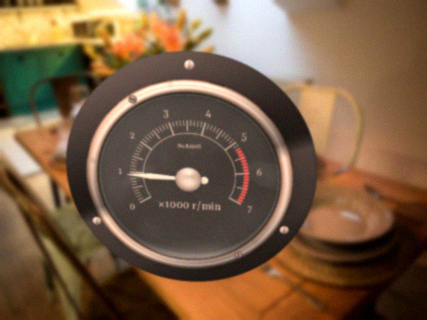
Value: 1000 rpm
